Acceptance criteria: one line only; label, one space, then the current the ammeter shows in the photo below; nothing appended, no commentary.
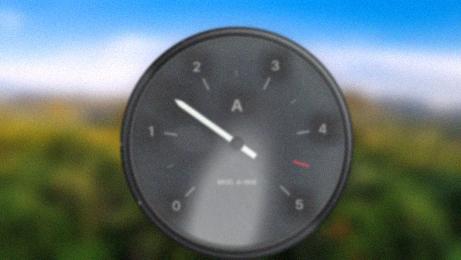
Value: 1.5 A
